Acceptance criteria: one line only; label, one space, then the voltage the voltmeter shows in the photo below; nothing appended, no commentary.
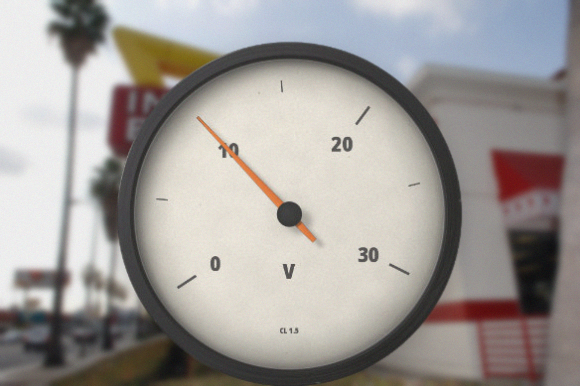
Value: 10 V
